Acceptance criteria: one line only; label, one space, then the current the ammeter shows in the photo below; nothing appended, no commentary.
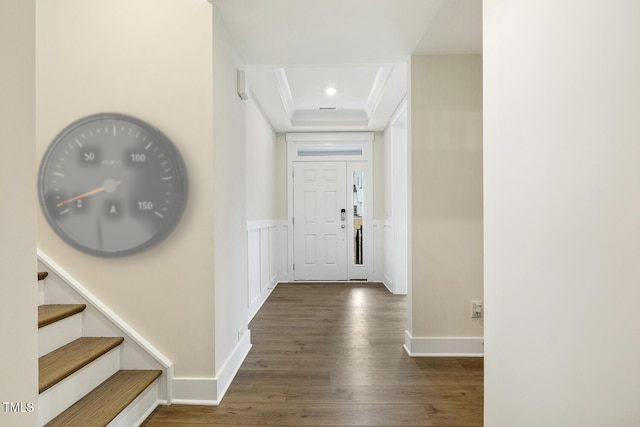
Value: 5 A
